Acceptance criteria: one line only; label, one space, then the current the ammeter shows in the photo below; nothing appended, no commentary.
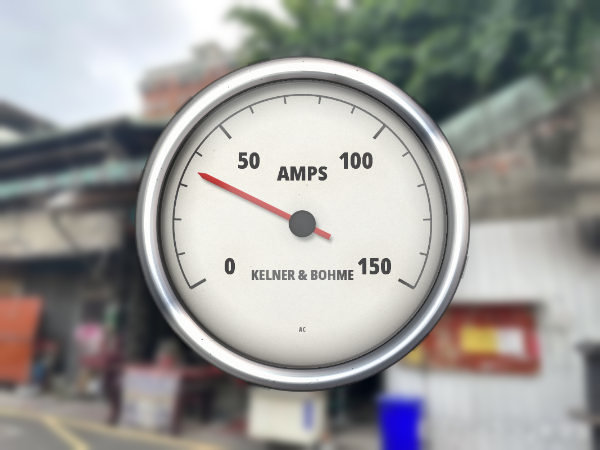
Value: 35 A
